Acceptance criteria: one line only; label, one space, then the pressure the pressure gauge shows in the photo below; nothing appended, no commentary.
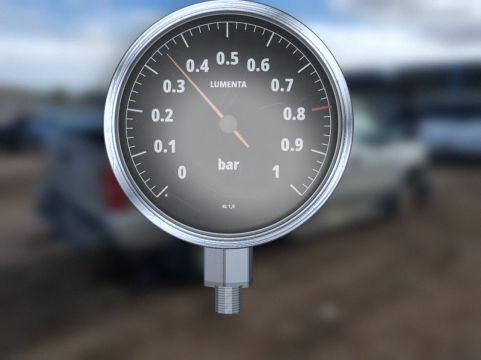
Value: 0.35 bar
